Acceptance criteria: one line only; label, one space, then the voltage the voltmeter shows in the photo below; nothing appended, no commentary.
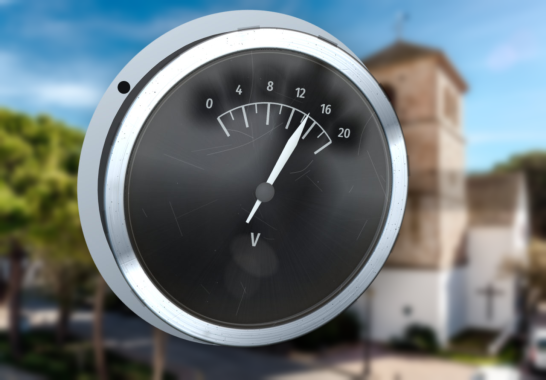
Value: 14 V
